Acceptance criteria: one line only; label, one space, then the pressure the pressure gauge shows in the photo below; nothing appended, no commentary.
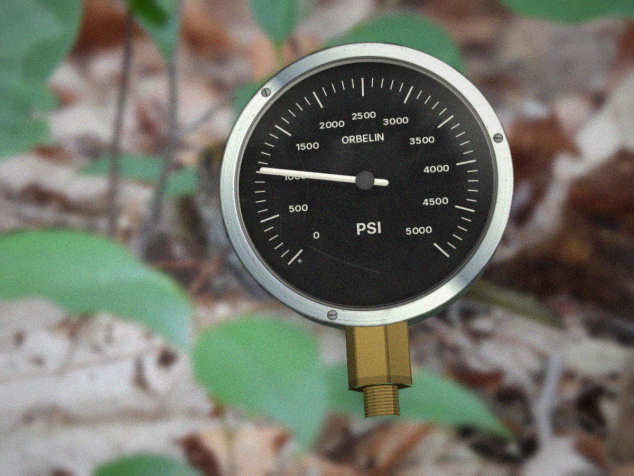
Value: 1000 psi
